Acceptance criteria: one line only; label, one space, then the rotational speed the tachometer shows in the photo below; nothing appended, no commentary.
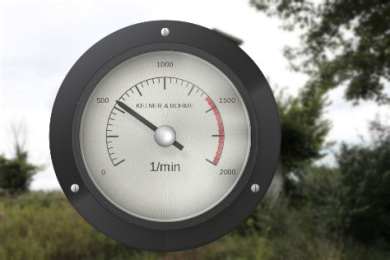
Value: 550 rpm
